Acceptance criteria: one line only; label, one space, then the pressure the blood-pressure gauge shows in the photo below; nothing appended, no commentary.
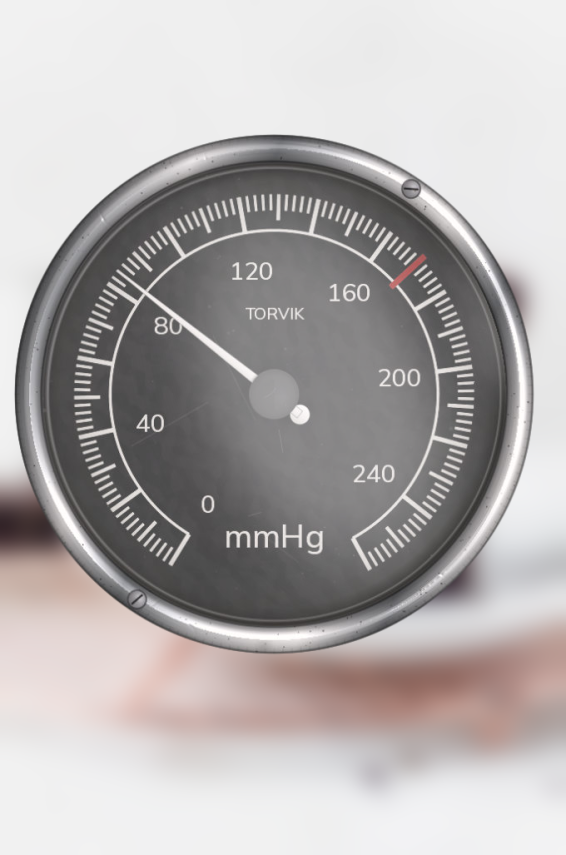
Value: 84 mmHg
